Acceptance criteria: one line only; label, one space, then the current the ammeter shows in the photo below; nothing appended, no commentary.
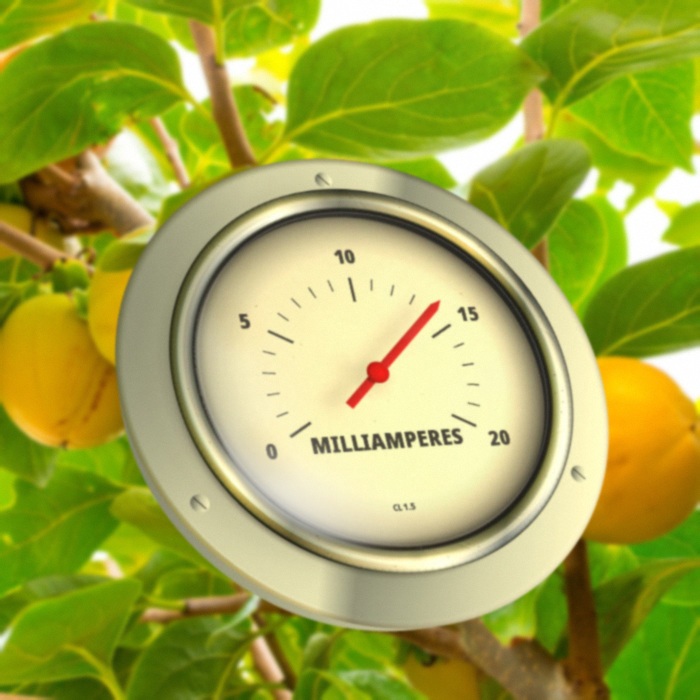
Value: 14 mA
